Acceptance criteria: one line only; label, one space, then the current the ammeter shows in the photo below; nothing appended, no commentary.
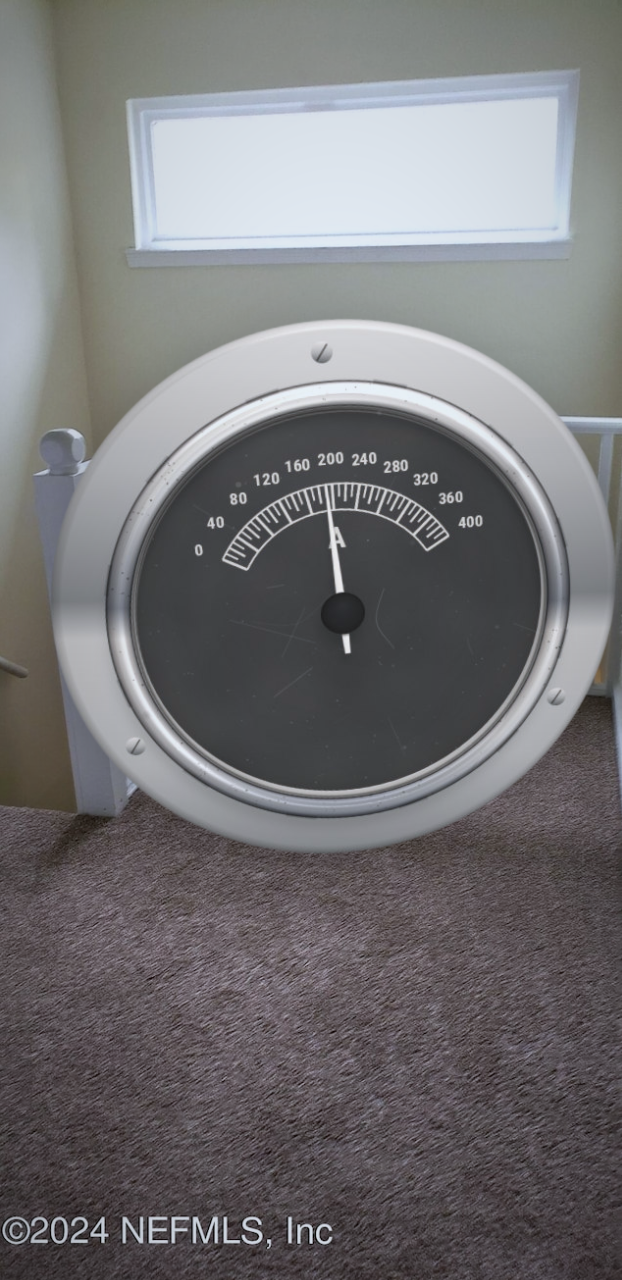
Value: 190 A
